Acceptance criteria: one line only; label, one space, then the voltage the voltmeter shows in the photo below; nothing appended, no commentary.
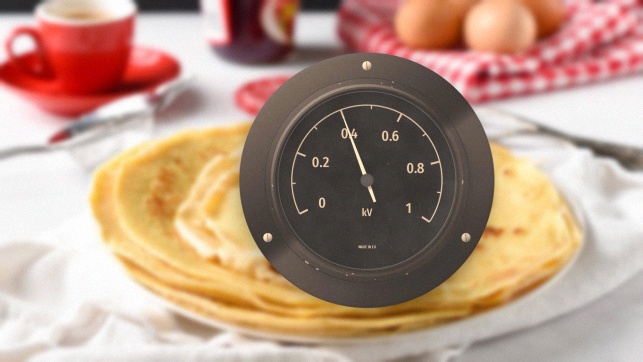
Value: 0.4 kV
